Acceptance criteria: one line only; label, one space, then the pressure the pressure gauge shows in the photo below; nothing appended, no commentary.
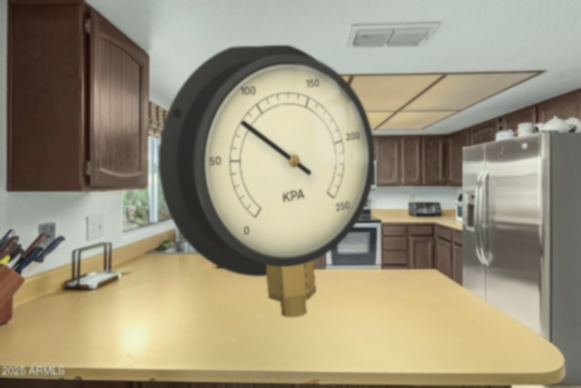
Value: 80 kPa
